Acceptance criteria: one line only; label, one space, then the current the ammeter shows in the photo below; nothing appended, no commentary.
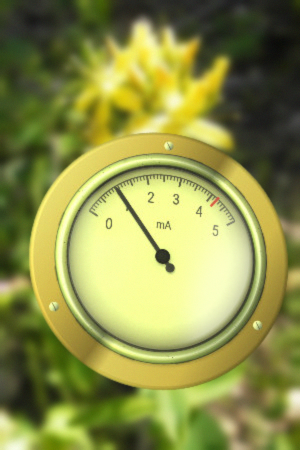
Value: 1 mA
